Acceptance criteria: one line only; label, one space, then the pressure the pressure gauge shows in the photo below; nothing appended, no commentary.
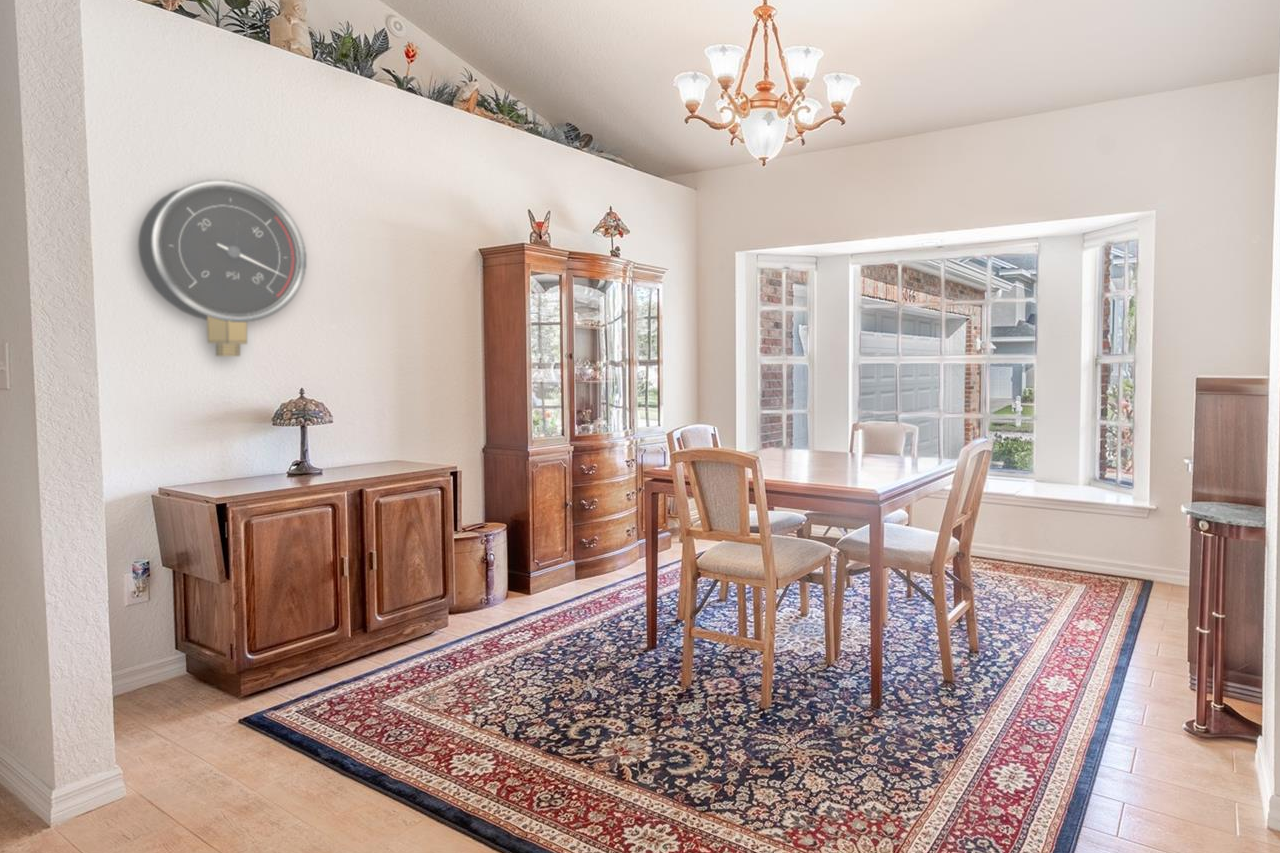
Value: 55 psi
